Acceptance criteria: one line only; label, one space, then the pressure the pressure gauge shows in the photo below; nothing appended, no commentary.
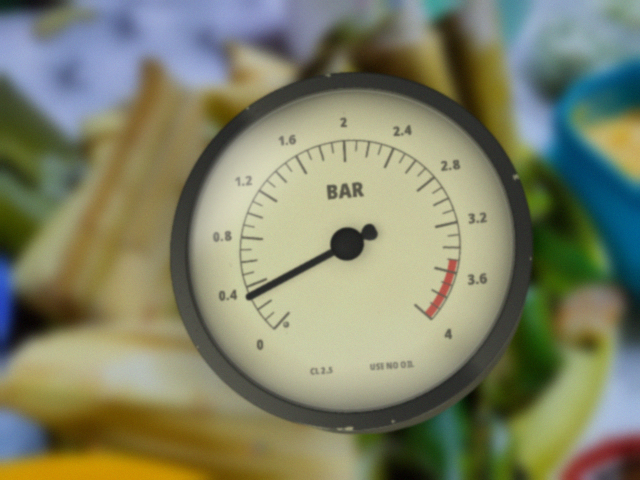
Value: 0.3 bar
